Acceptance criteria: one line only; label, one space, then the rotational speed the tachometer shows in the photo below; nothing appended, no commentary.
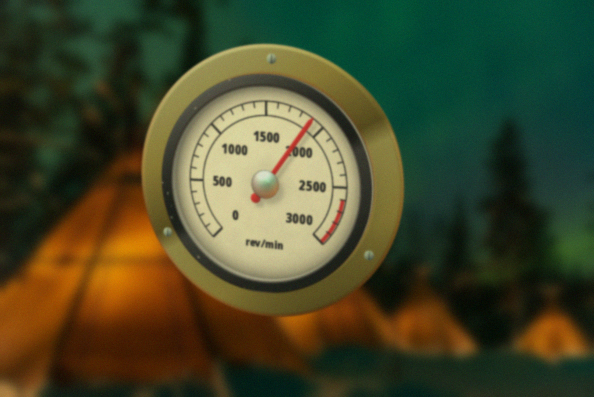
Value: 1900 rpm
